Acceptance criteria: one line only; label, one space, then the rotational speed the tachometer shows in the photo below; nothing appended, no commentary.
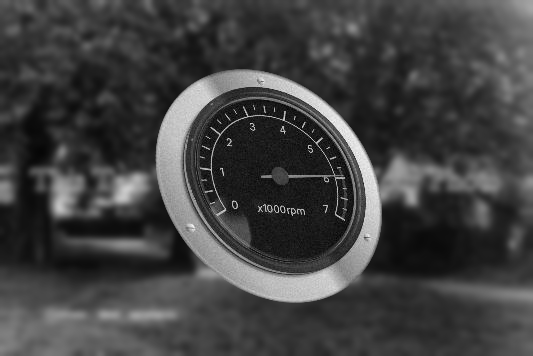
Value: 6000 rpm
